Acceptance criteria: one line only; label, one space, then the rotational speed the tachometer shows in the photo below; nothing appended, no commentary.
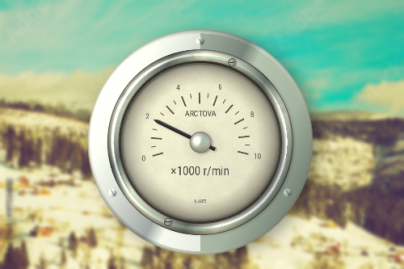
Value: 2000 rpm
